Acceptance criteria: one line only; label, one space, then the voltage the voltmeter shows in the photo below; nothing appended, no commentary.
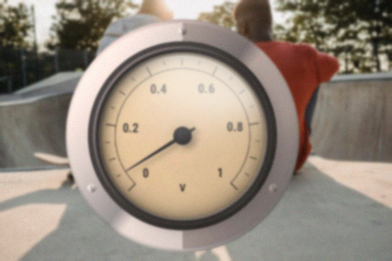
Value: 0.05 V
